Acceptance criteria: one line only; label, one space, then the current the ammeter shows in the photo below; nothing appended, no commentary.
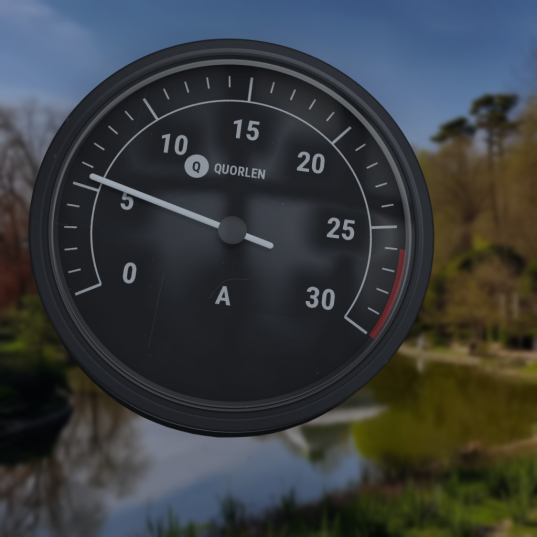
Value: 5.5 A
